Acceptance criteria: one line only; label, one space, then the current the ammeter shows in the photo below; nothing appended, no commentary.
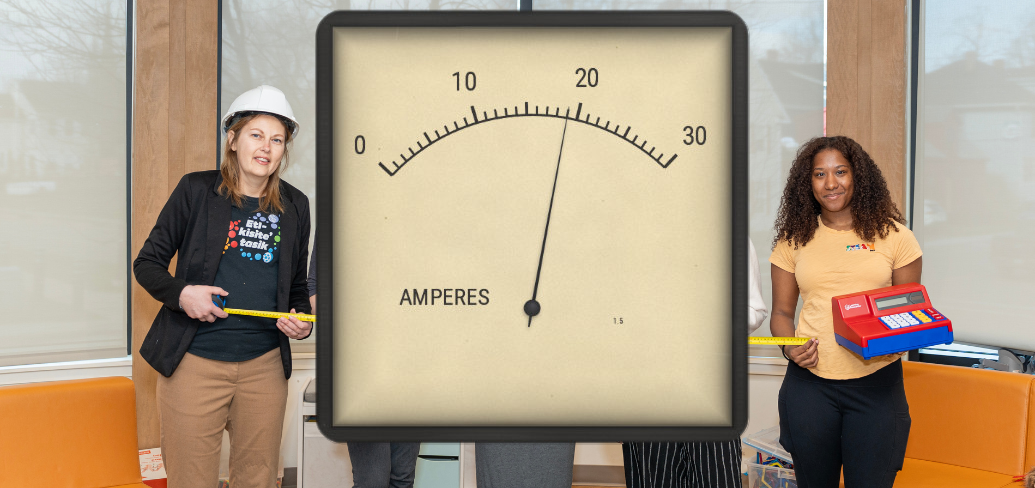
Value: 19 A
